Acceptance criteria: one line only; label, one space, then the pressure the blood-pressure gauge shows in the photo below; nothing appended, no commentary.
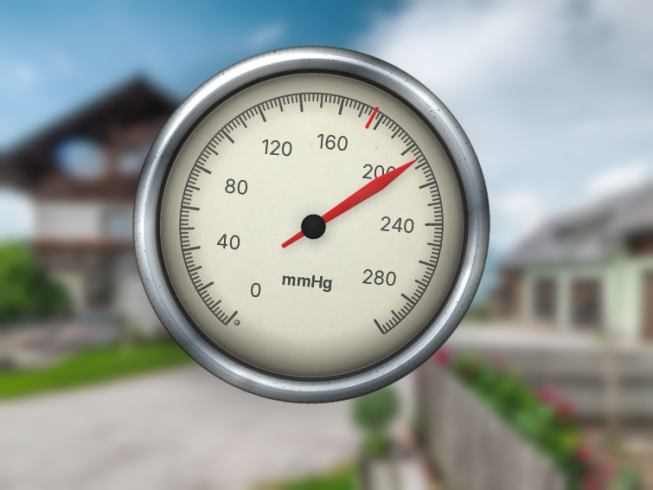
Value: 206 mmHg
